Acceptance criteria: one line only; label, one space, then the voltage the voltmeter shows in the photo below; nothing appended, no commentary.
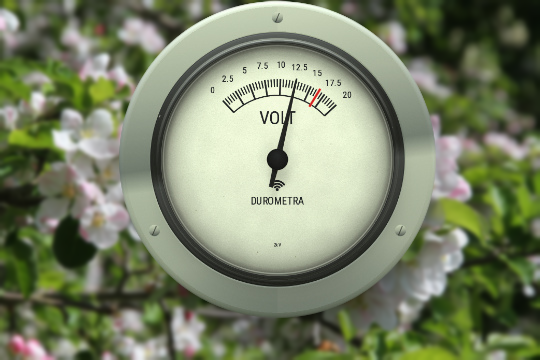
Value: 12.5 V
